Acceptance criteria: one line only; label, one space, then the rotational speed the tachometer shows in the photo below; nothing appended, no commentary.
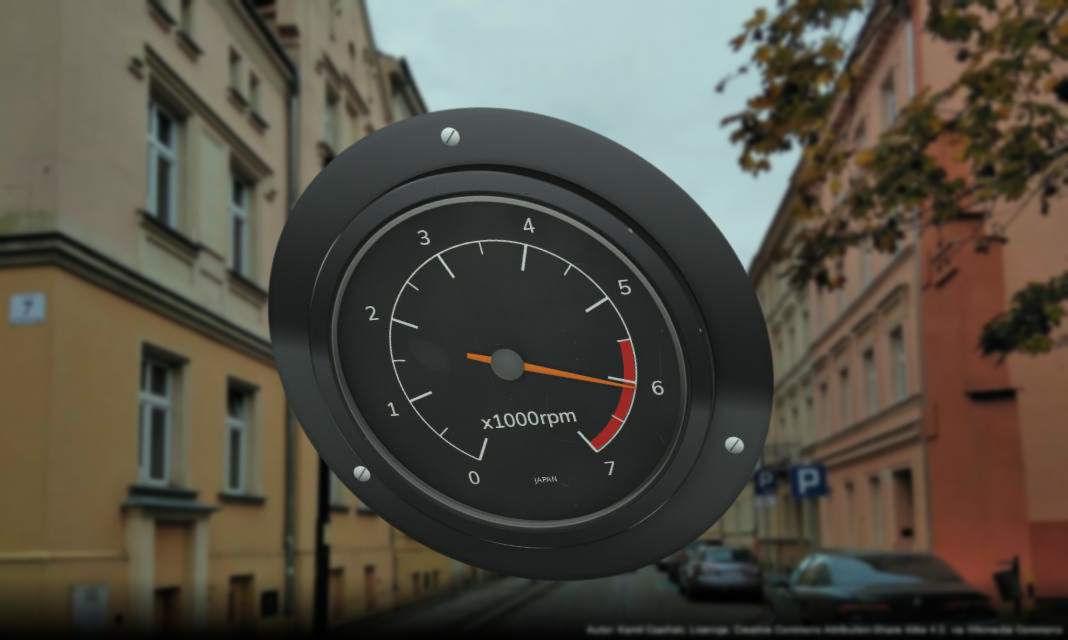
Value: 6000 rpm
